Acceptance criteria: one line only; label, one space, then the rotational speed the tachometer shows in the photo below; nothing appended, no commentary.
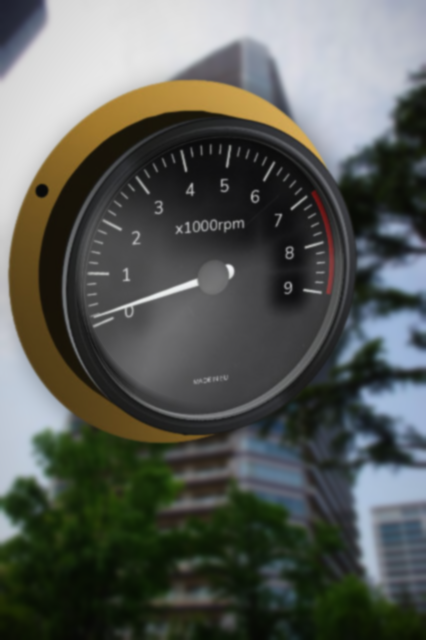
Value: 200 rpm
